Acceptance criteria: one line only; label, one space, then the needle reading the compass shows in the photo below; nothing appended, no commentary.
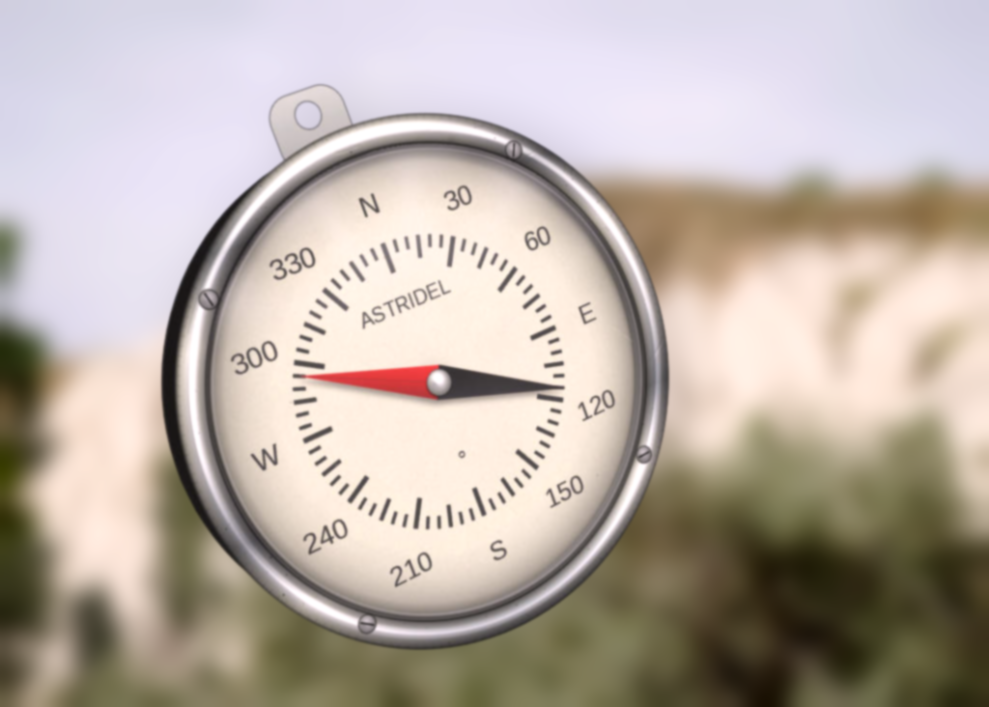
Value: 295 °
